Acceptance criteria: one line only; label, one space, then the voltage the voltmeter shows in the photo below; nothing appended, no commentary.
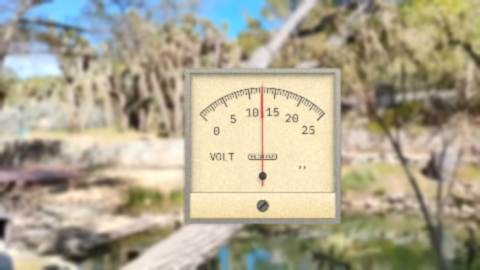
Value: 12.5 V
